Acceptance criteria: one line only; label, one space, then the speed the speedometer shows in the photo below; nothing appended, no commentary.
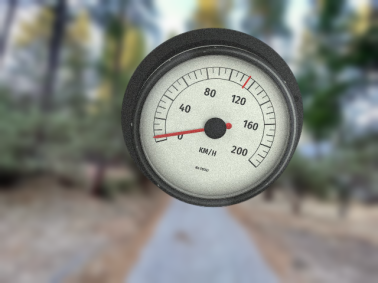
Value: 5 km/h
